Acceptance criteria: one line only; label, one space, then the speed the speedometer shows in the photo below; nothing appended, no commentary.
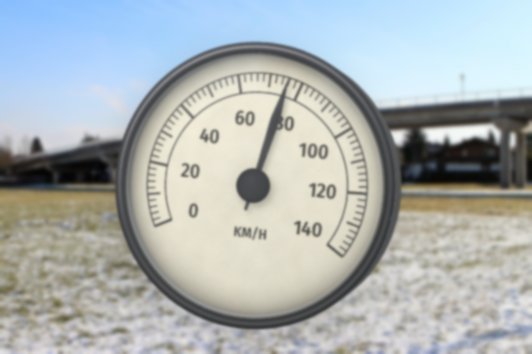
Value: 76 km/h
